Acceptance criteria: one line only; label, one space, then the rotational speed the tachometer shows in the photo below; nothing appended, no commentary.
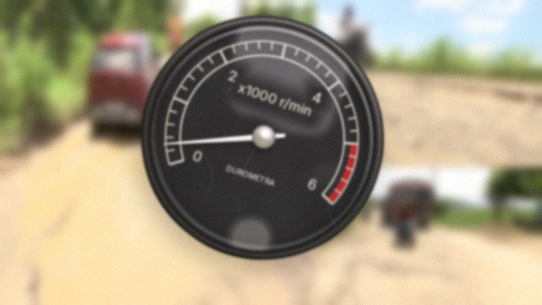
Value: 300 rpm
